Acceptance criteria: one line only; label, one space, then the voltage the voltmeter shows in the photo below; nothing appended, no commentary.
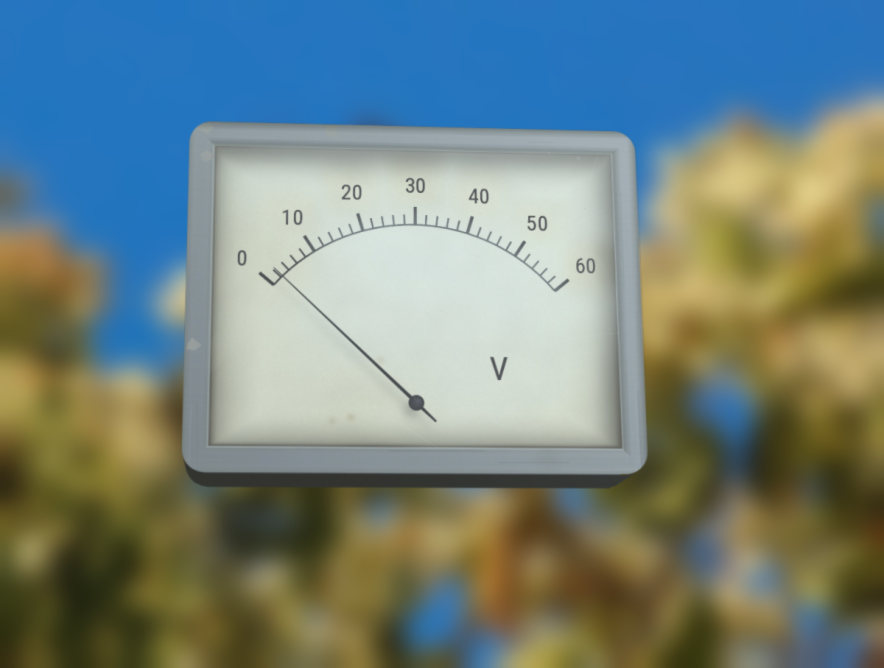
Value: 2 V
